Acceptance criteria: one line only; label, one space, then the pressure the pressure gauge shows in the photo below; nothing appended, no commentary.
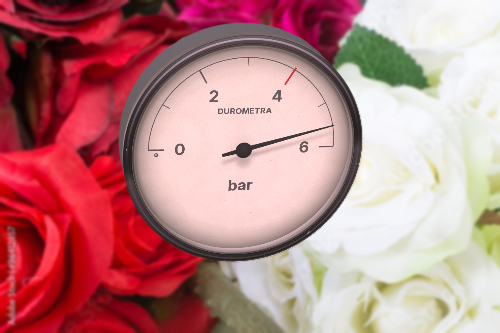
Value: 5.5 bar
